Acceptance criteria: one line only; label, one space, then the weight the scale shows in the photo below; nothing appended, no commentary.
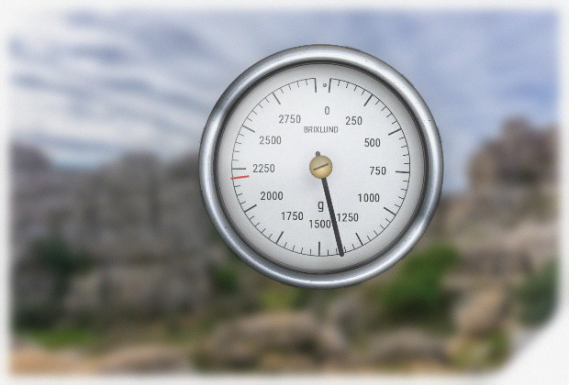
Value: 1375 g
